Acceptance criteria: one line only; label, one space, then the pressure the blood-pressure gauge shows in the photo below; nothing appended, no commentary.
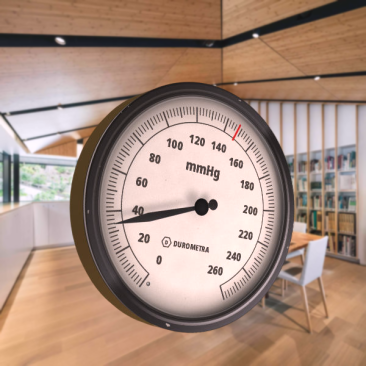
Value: 34 mmHg
